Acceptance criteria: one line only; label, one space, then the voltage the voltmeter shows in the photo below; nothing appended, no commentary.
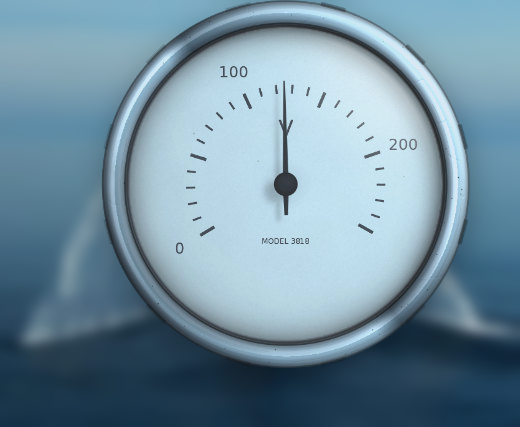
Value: 125 V
